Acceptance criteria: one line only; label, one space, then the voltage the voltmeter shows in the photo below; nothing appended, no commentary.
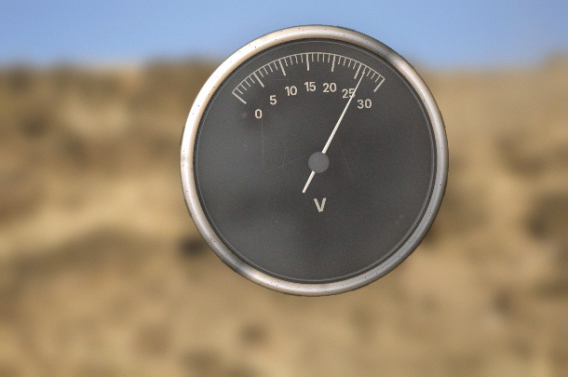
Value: 26 V
